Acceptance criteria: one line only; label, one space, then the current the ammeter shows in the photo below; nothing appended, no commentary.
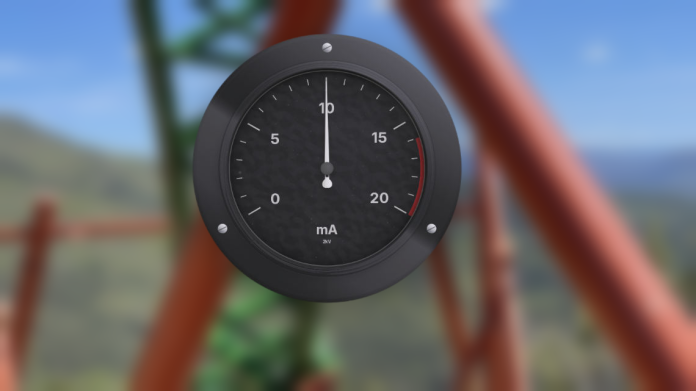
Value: 10 mA
